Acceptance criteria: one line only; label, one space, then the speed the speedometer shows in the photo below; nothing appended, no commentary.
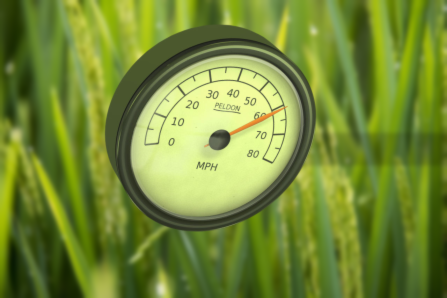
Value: 60 mph
